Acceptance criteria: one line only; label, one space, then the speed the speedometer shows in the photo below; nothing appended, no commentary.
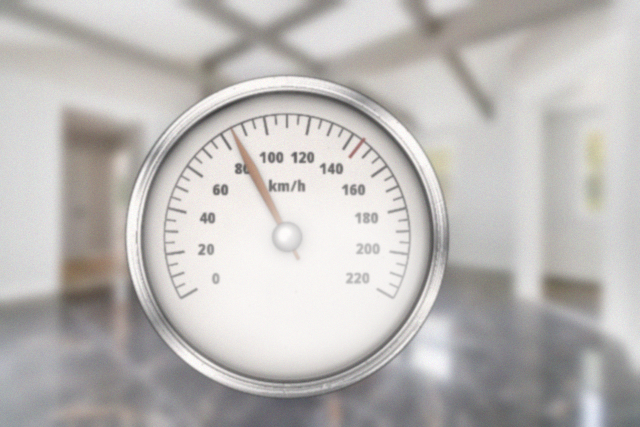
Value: 85 km/h
